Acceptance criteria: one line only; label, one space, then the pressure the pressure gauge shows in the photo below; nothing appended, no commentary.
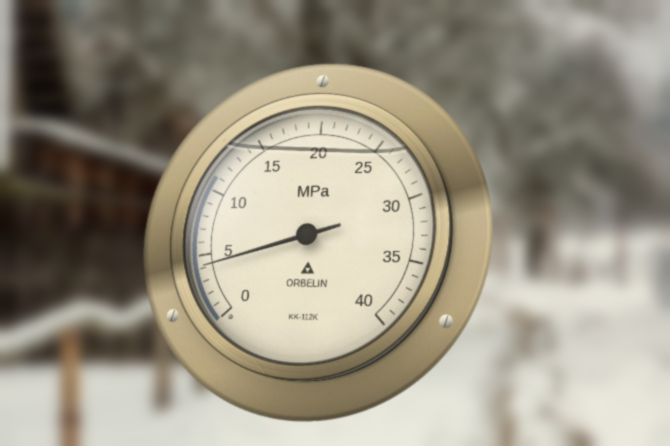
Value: 4 MPa
